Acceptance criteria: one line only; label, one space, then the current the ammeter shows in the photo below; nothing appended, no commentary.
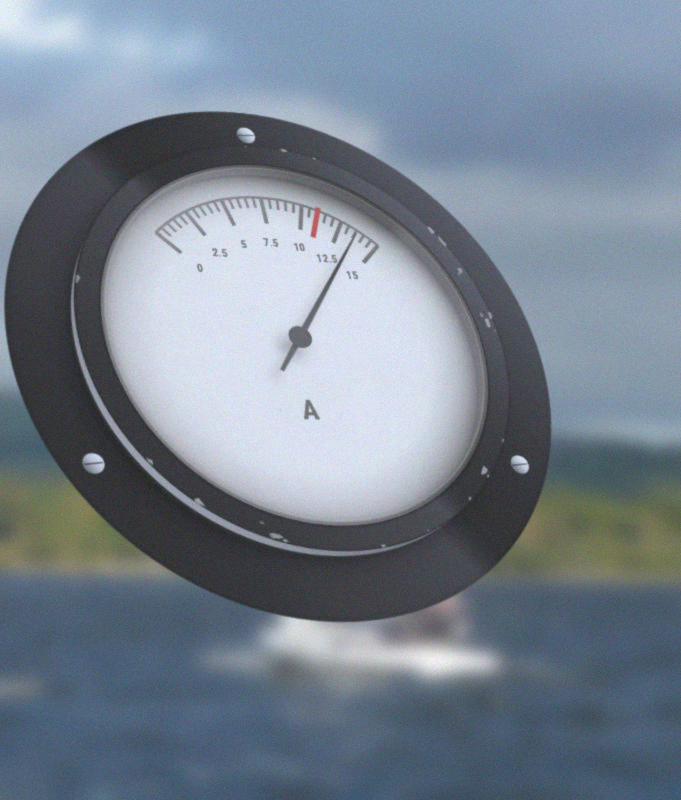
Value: 13.5 A
